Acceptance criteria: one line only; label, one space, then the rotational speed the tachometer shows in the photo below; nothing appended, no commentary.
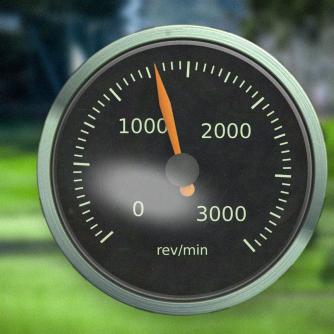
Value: 1300 rpm
